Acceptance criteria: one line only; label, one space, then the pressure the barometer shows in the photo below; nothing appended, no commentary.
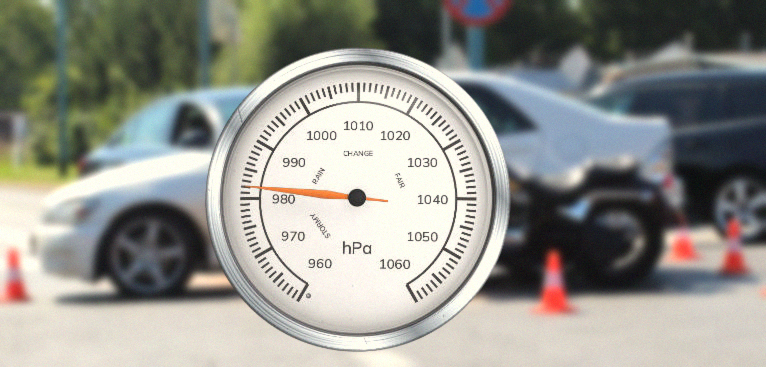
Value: 982 hPa
